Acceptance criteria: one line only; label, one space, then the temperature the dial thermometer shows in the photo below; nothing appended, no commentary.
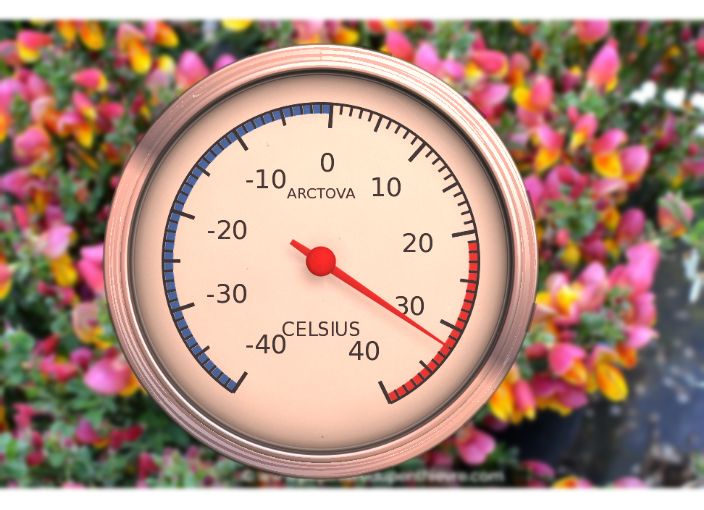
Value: 32 °C
